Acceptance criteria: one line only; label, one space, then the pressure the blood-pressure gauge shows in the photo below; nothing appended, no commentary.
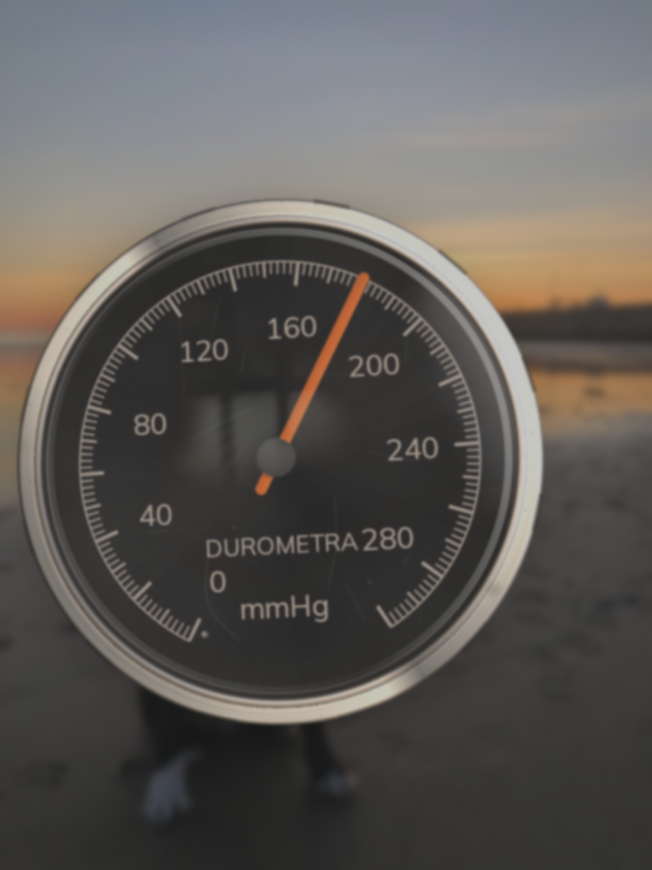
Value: 180 mmHg
